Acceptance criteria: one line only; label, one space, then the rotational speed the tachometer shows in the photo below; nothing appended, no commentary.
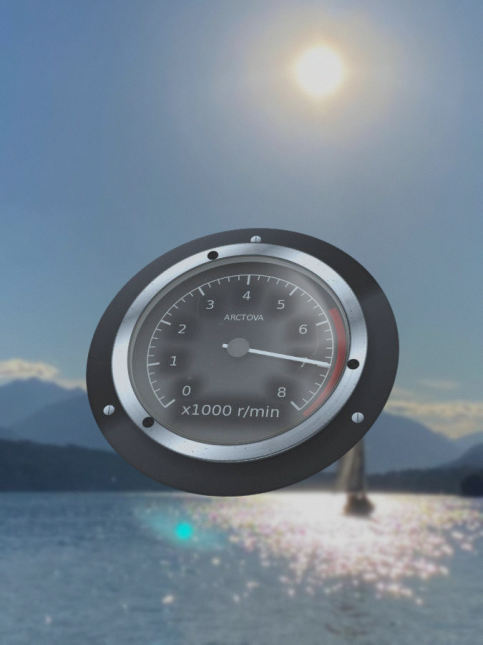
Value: 7000 rpm
